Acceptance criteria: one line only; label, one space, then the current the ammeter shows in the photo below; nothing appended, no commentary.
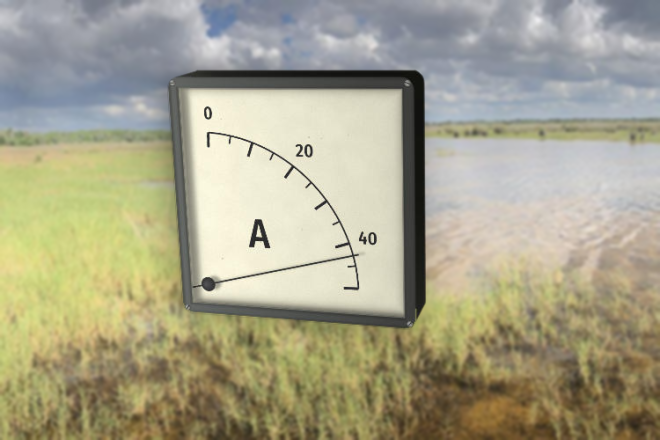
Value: 42.5 A
